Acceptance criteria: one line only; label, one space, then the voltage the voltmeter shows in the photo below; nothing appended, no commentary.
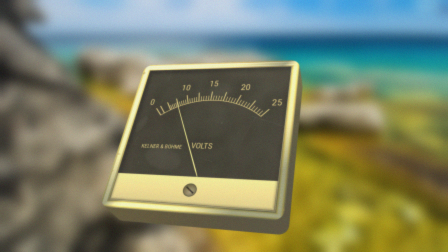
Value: 7.5 V
